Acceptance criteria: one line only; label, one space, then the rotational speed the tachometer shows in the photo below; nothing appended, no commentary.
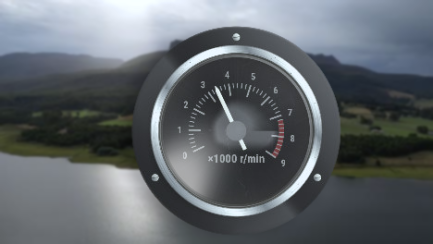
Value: 3400 rpm
